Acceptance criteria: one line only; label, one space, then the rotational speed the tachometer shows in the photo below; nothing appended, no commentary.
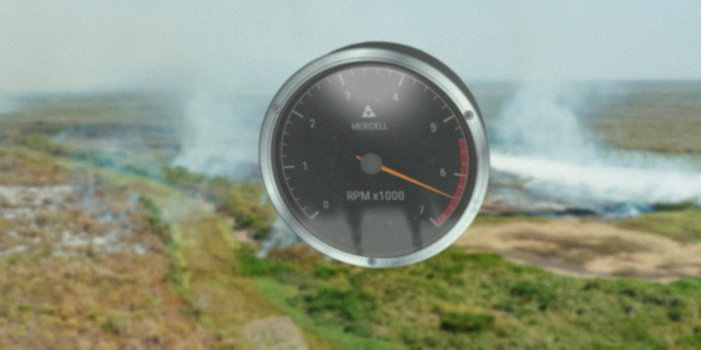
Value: 6400 rpm
